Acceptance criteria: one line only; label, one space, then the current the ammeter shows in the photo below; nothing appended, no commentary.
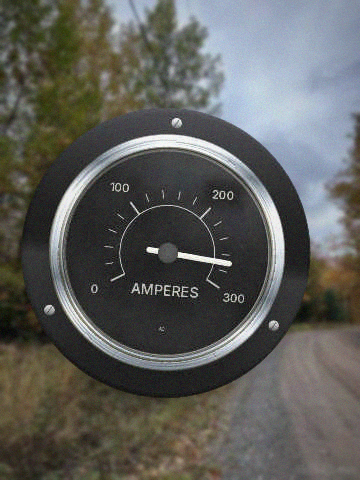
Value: 270 A
